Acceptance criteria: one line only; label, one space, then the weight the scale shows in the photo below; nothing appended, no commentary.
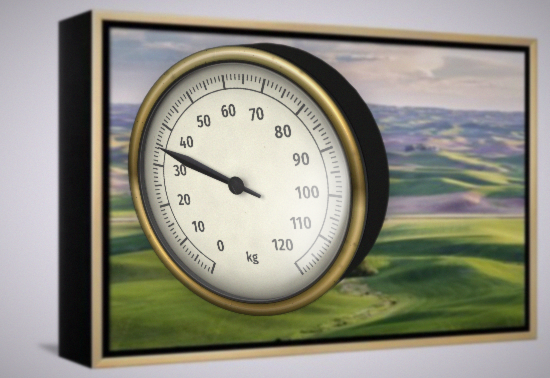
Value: 35 kg
